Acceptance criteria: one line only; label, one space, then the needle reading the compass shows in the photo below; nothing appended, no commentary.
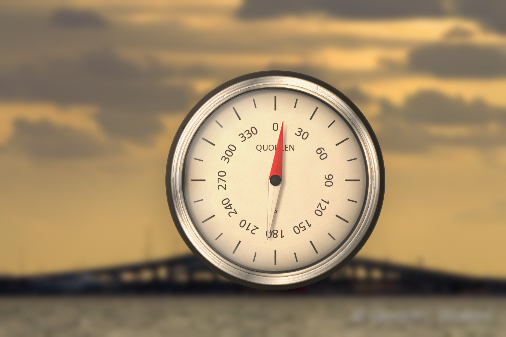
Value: 7.5 °
